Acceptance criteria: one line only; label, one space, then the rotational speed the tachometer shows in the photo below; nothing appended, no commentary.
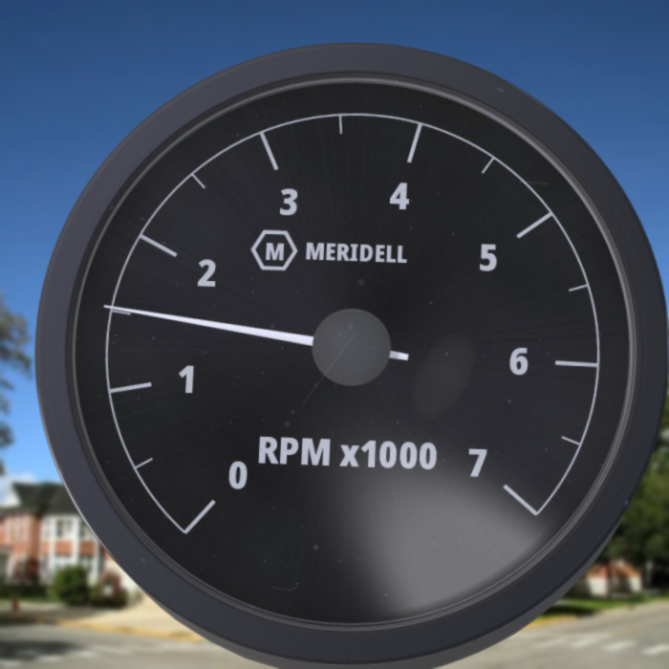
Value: 1500 rpm
